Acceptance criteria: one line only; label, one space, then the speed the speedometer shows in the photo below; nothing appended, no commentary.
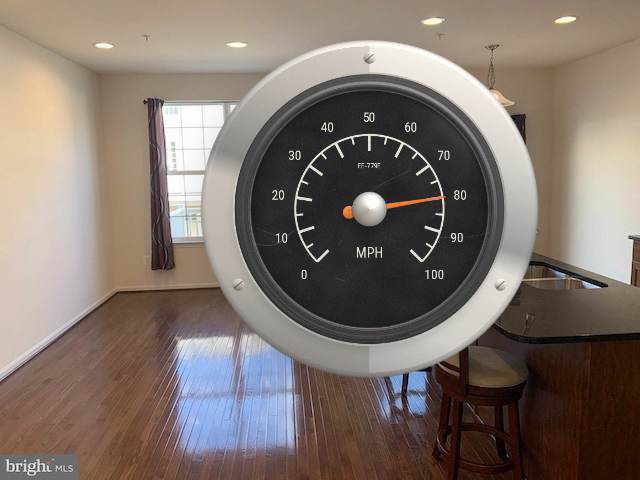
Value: 80 mph
